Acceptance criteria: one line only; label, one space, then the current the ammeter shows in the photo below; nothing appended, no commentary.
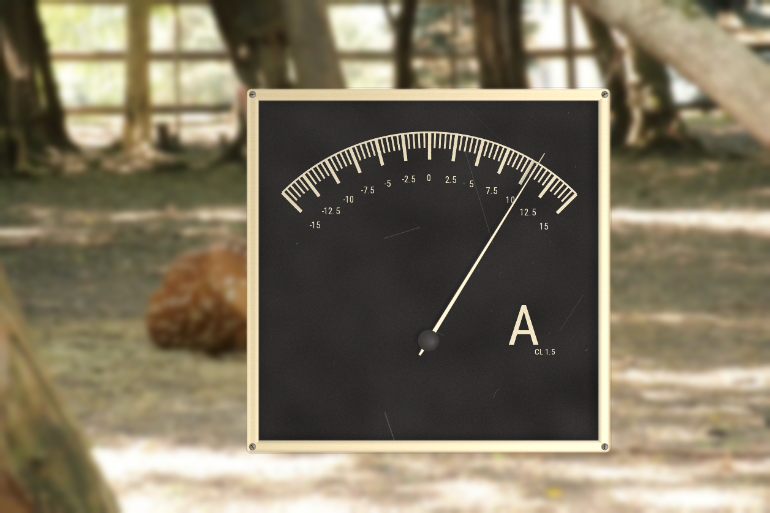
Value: 10.5 A
